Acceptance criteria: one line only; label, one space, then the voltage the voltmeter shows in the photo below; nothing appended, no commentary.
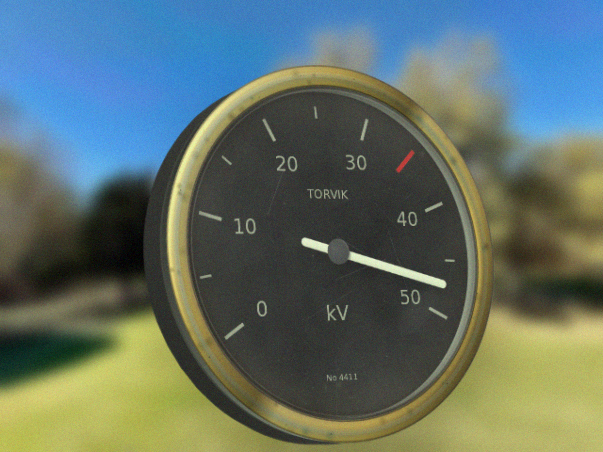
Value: 47.5 kV
